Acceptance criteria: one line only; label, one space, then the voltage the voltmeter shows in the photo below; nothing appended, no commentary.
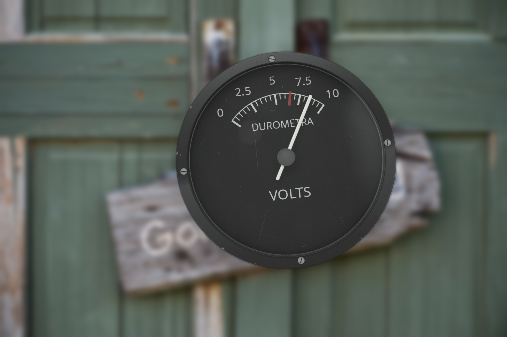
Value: 8.5 V
